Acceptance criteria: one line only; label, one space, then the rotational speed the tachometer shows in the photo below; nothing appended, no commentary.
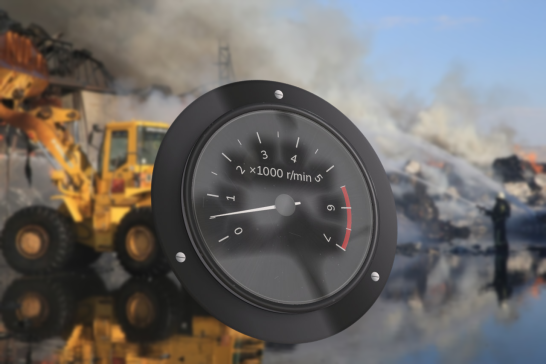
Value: 500 rpm
